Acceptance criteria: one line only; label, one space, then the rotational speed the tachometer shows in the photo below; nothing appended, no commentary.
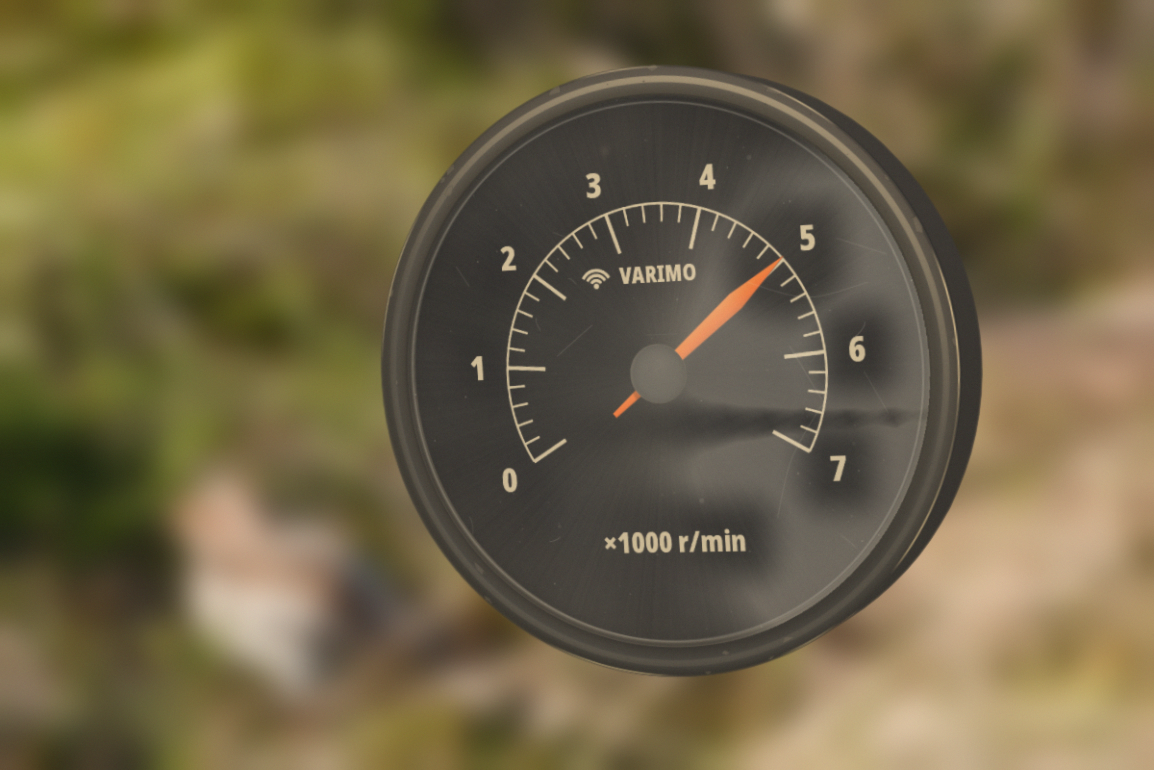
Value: 5000 rpm
